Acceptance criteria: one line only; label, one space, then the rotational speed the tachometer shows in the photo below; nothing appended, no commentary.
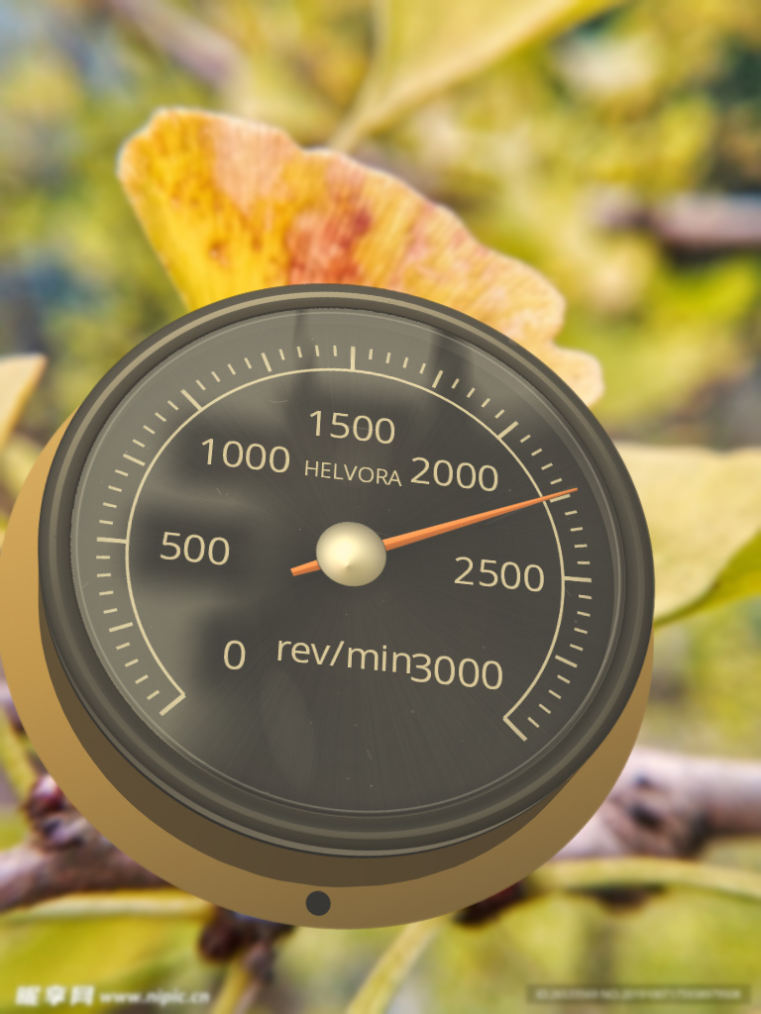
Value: 2250 rpm
